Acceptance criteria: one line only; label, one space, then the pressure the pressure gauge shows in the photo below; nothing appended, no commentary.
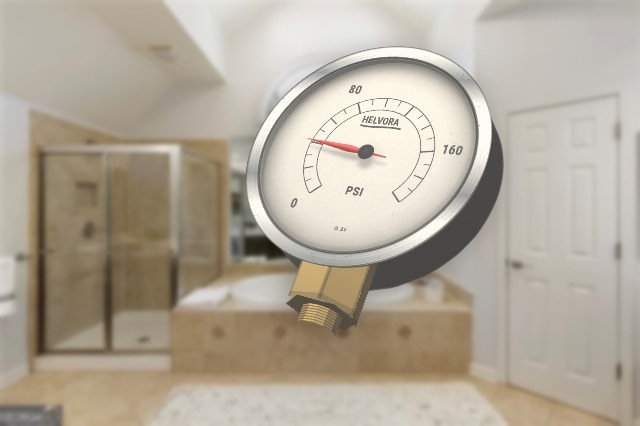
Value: 40 psi
